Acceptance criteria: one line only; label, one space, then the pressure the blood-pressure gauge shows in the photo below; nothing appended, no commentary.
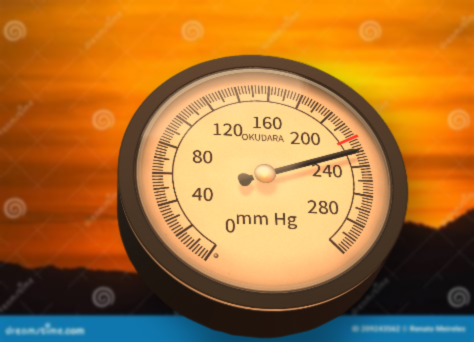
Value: 230 mmHg
